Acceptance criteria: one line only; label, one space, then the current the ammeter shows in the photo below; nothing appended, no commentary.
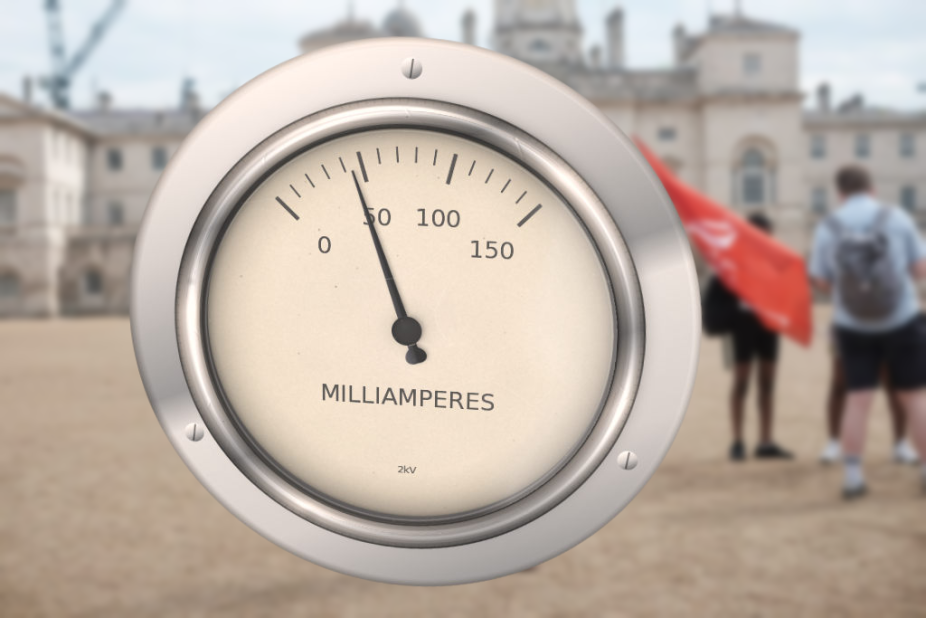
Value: 45 mA
